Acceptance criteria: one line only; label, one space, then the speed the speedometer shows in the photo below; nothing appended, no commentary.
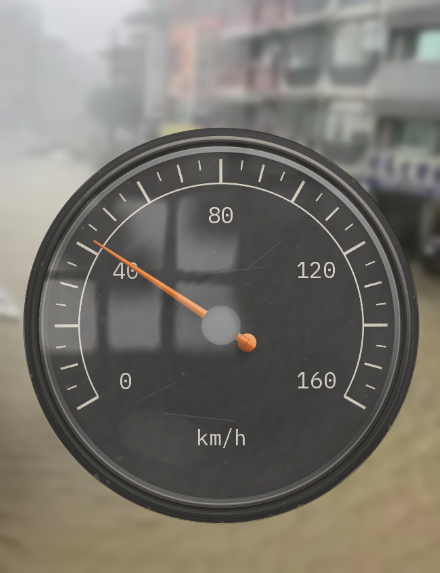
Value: 42.5 km/h
